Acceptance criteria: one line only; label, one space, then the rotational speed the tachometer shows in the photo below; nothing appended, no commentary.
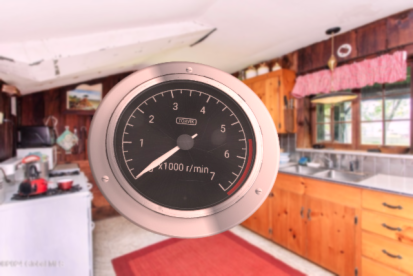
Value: 0 rpm
